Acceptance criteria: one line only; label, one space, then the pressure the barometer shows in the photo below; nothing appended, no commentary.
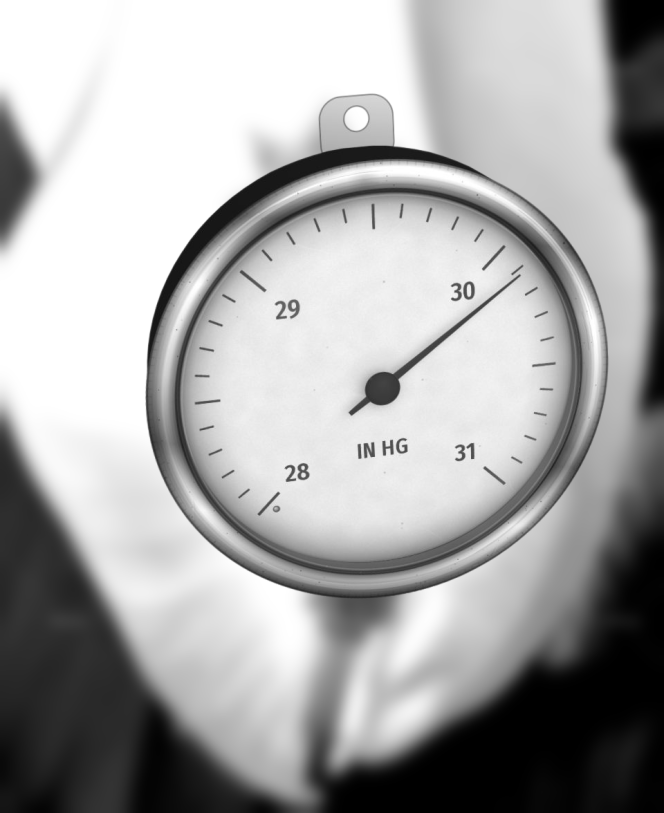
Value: 30.1 inHg
